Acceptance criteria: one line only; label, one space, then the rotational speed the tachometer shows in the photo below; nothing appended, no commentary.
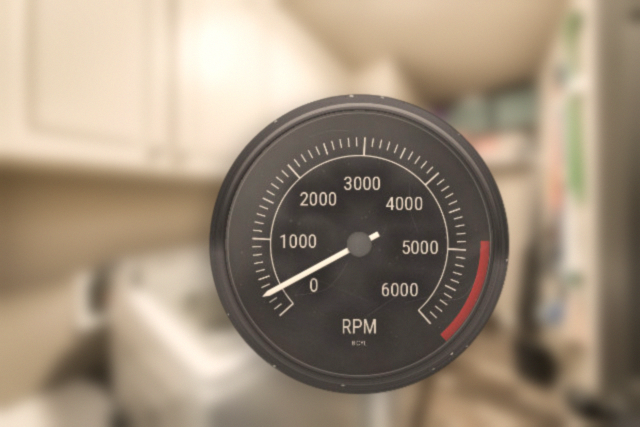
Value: 300 rpm
